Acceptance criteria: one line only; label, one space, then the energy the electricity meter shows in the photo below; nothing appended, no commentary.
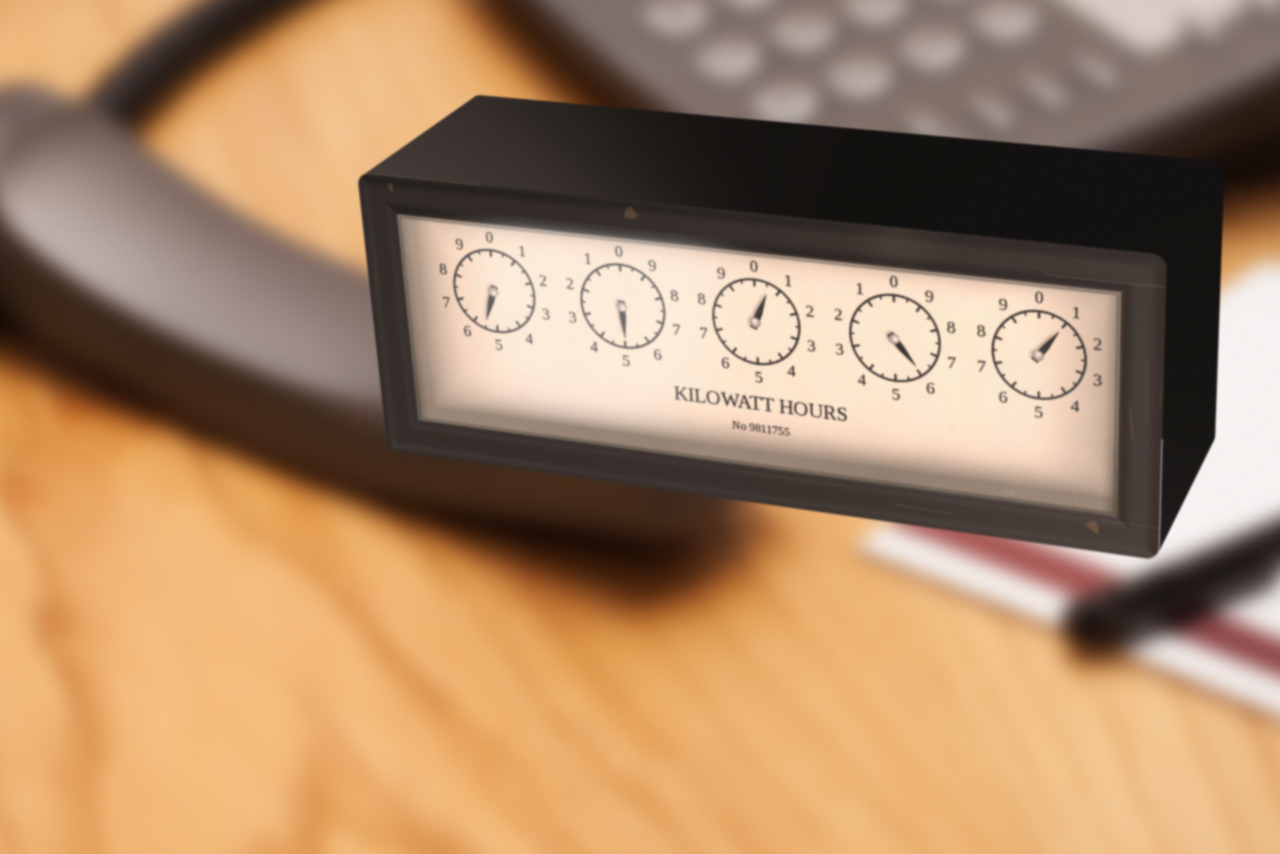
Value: 55061 kWh
